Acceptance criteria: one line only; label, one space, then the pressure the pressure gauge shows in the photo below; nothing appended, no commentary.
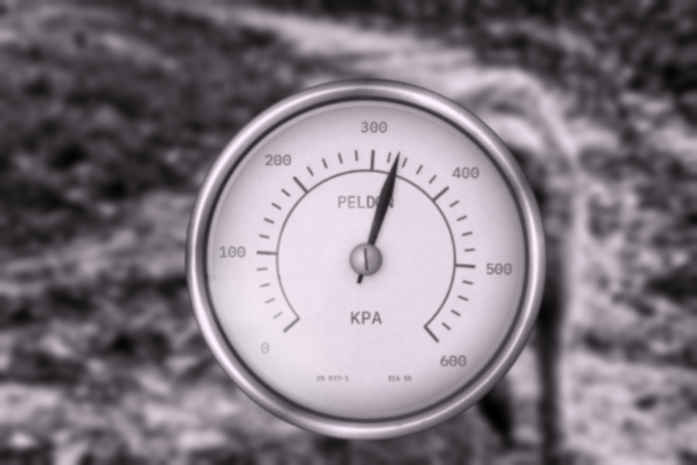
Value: 330 kPa
